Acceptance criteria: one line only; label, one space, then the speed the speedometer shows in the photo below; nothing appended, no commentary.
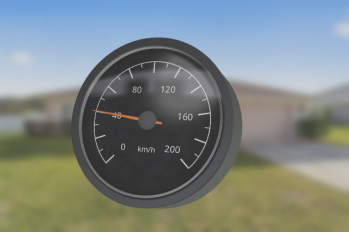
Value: 40 km/h
